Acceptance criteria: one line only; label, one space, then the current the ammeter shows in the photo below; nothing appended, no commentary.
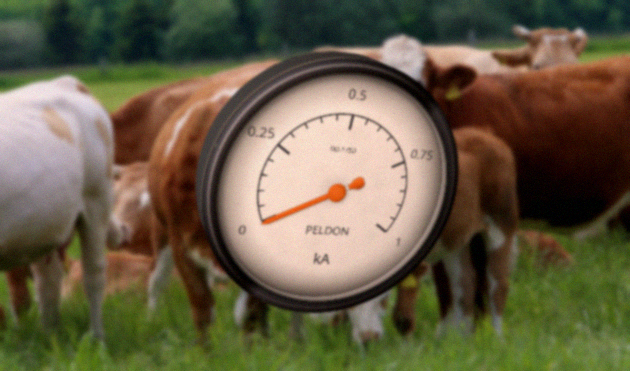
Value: 0 kA
